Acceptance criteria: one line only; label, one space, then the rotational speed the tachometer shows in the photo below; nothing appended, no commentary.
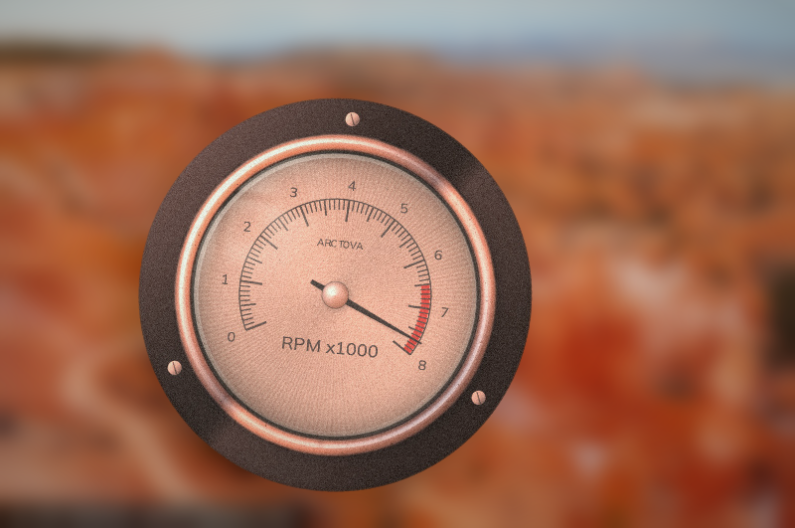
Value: 7700 rpm
